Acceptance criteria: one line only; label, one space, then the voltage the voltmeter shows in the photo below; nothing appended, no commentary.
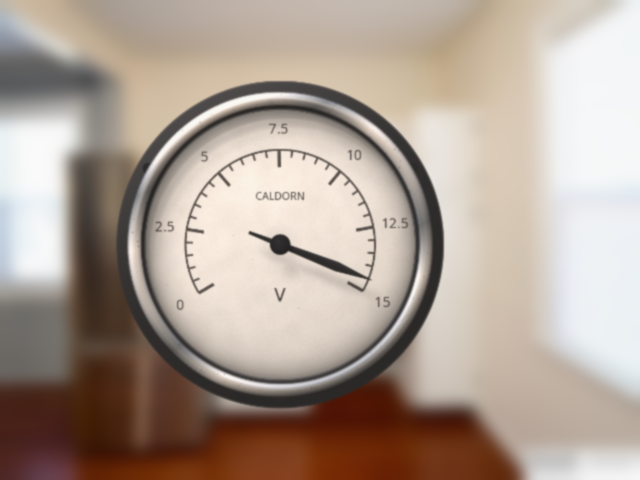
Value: 14.5 V
